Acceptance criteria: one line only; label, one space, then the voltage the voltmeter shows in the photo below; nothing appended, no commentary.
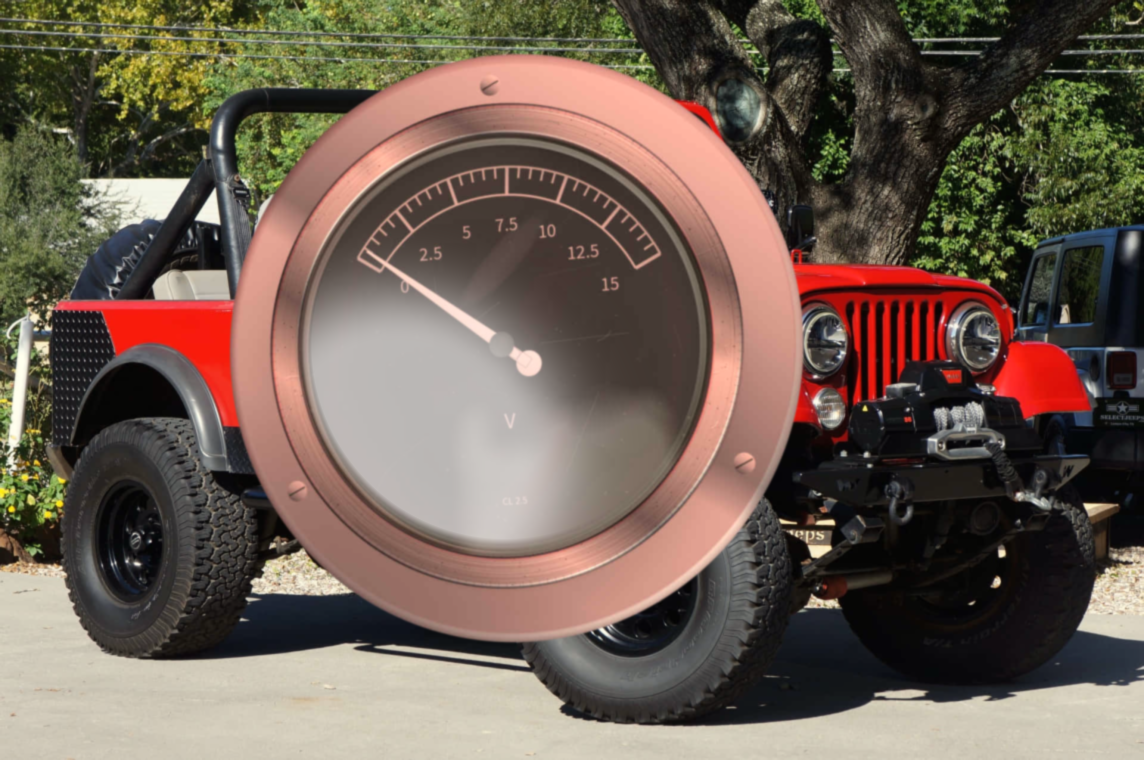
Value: 0.5 V
